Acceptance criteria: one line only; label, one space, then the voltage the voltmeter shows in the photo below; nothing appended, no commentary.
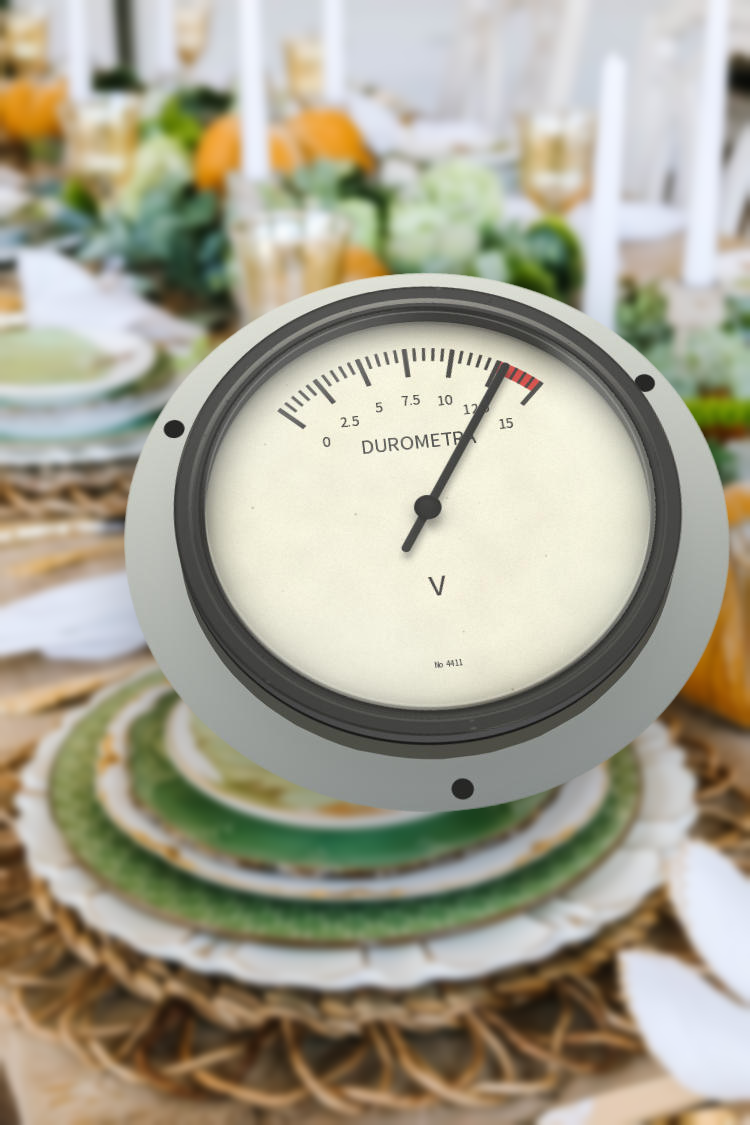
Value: 13 V
